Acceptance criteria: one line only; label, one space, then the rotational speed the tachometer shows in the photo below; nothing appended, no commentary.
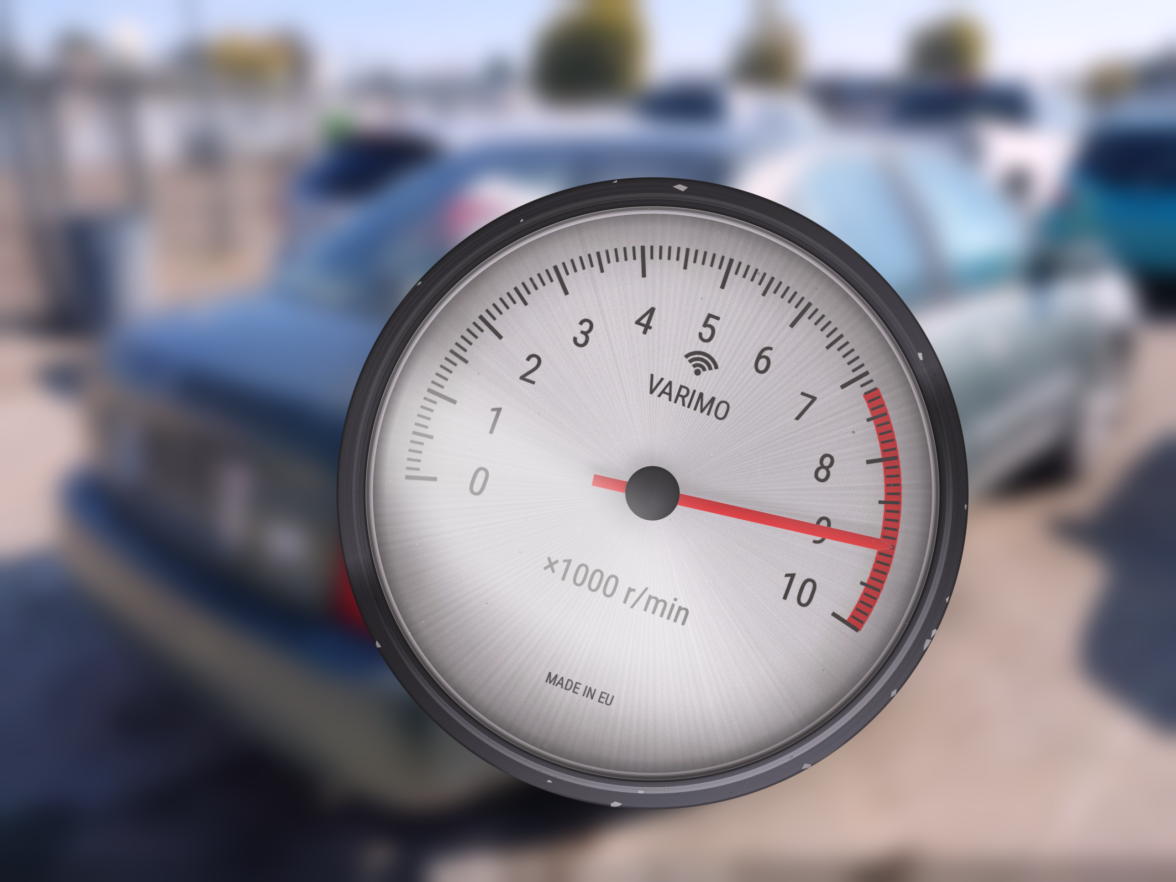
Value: 9000 rpm
